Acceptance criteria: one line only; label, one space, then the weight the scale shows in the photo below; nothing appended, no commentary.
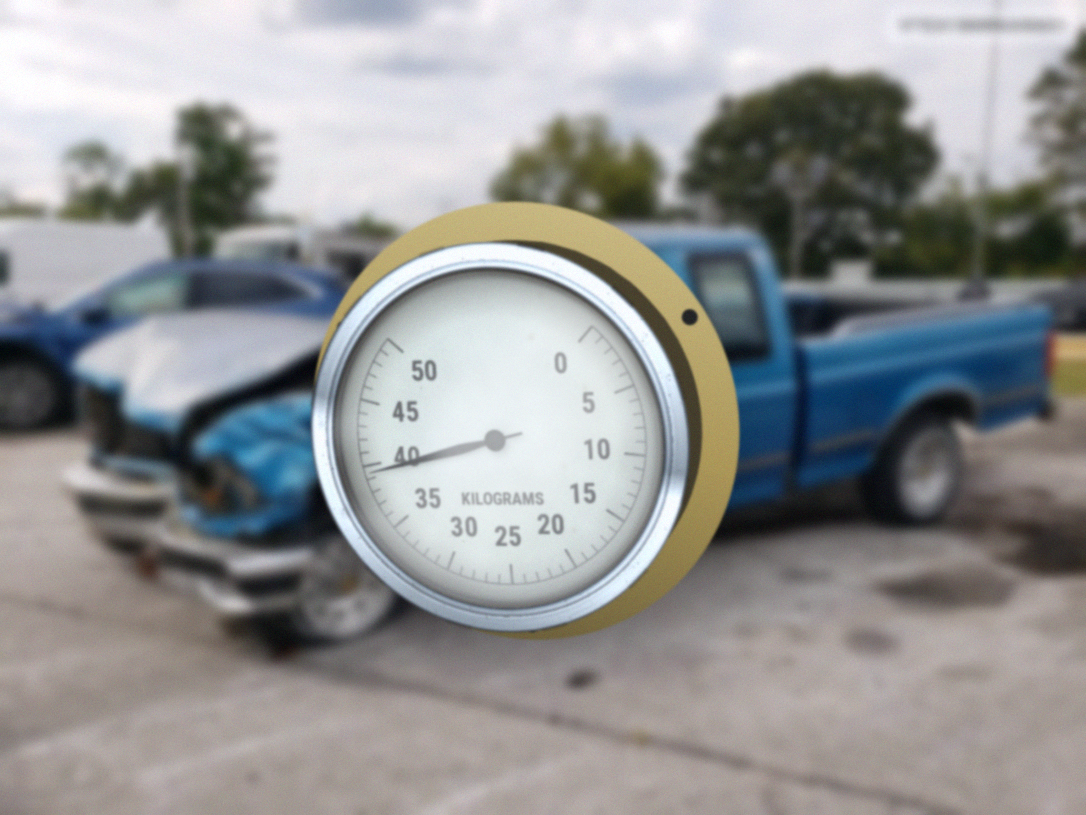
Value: 39.5 kg
